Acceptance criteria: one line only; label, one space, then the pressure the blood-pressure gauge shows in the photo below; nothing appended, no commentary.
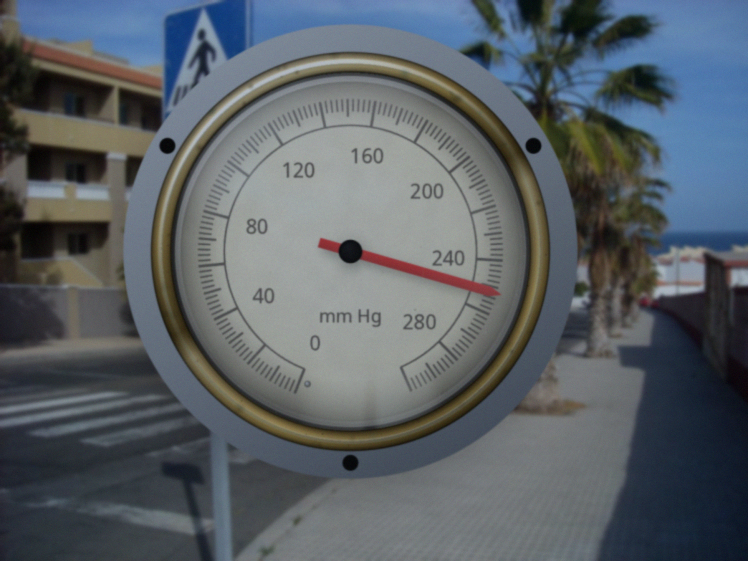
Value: 252 mmHg
